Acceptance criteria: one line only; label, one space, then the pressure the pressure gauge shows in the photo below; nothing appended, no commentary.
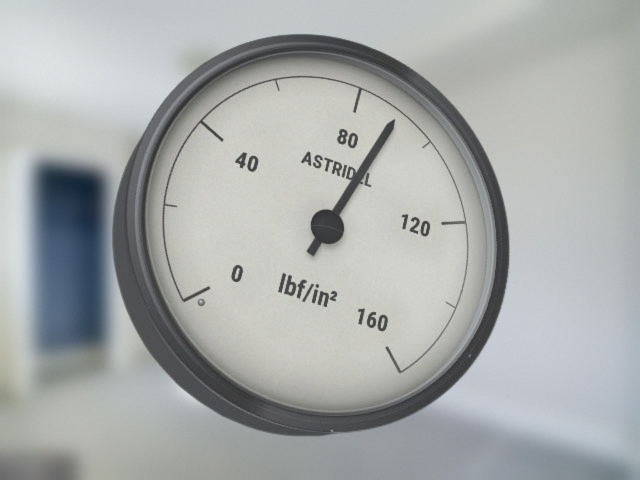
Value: 90 psi
